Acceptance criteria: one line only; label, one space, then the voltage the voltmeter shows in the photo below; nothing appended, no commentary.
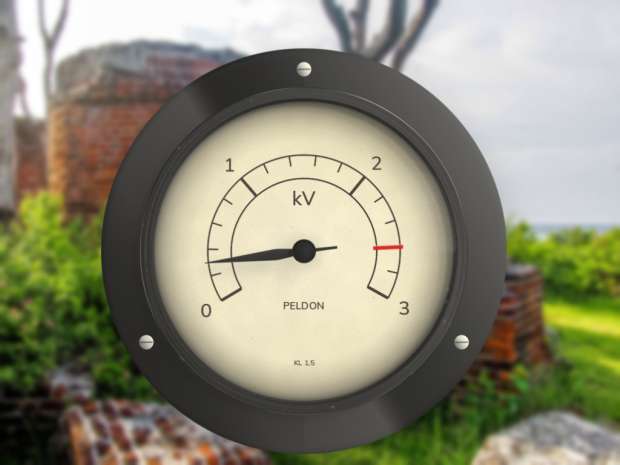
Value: 0.3 kV
